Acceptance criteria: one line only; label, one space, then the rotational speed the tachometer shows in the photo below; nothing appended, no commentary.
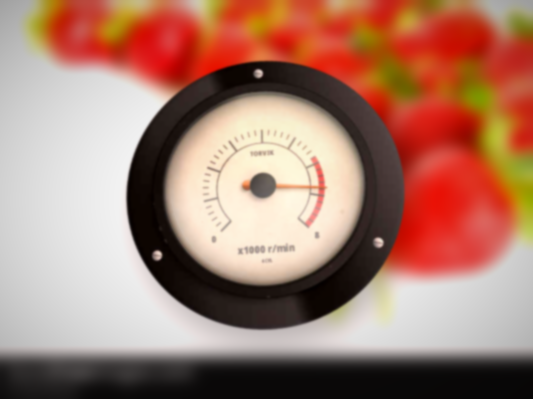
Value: 6800 rpm
